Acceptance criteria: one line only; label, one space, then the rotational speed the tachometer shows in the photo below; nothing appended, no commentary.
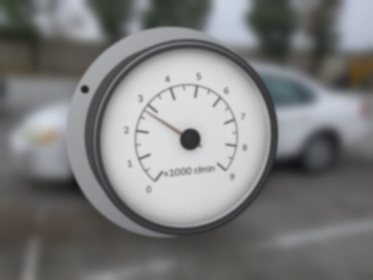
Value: 2750 rpm
